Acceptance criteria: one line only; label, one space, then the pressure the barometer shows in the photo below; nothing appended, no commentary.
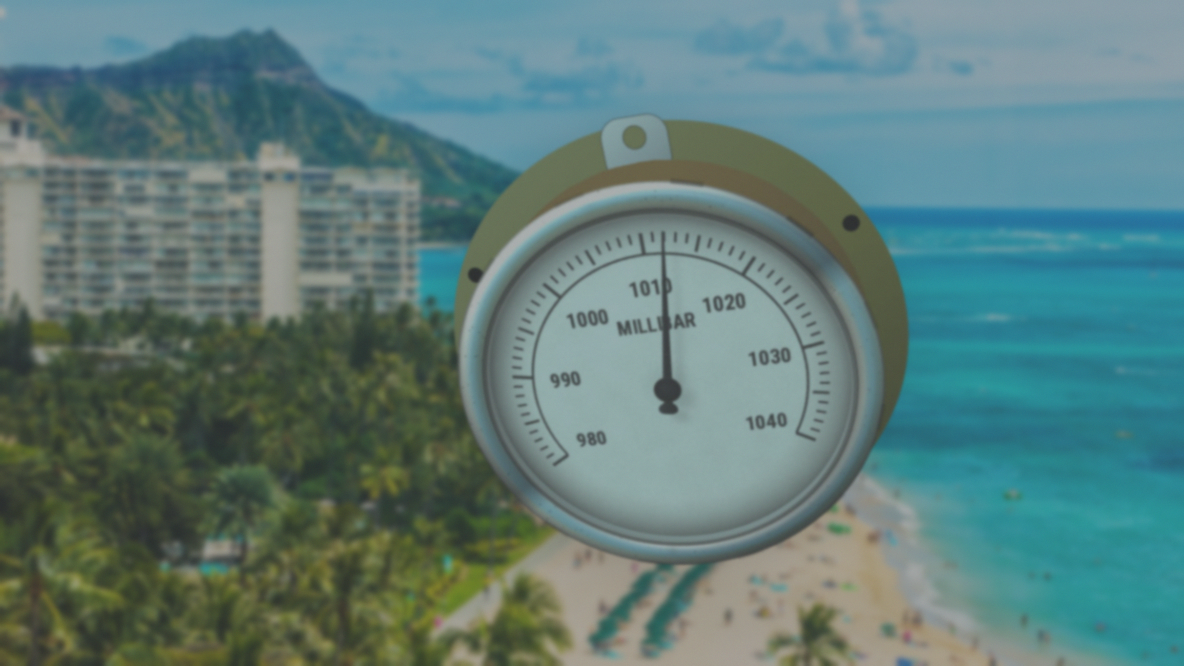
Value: 1012 mbar
